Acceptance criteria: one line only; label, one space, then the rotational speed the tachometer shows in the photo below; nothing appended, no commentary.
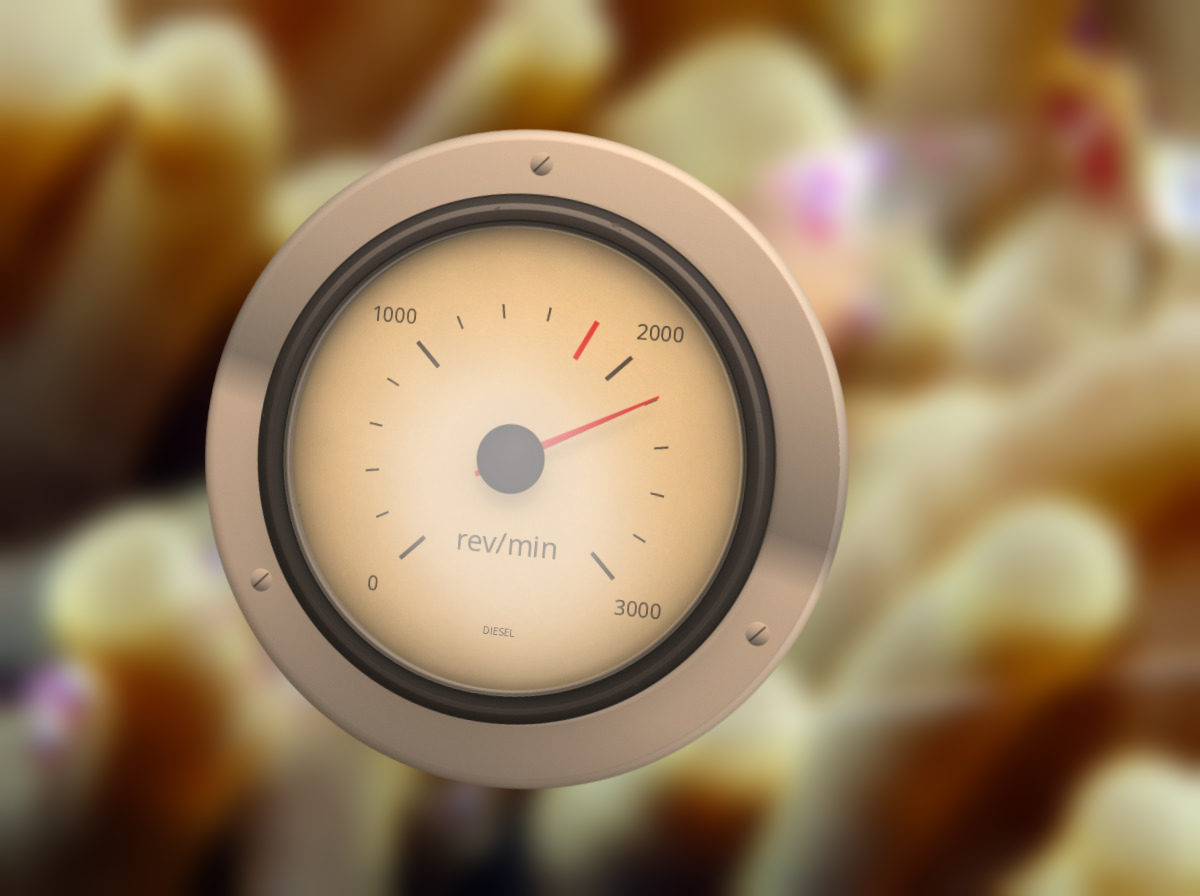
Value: 2200 rpm
